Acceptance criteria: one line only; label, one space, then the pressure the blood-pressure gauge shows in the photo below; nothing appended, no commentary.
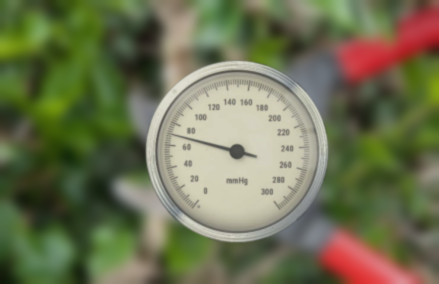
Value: 70 mmHg
